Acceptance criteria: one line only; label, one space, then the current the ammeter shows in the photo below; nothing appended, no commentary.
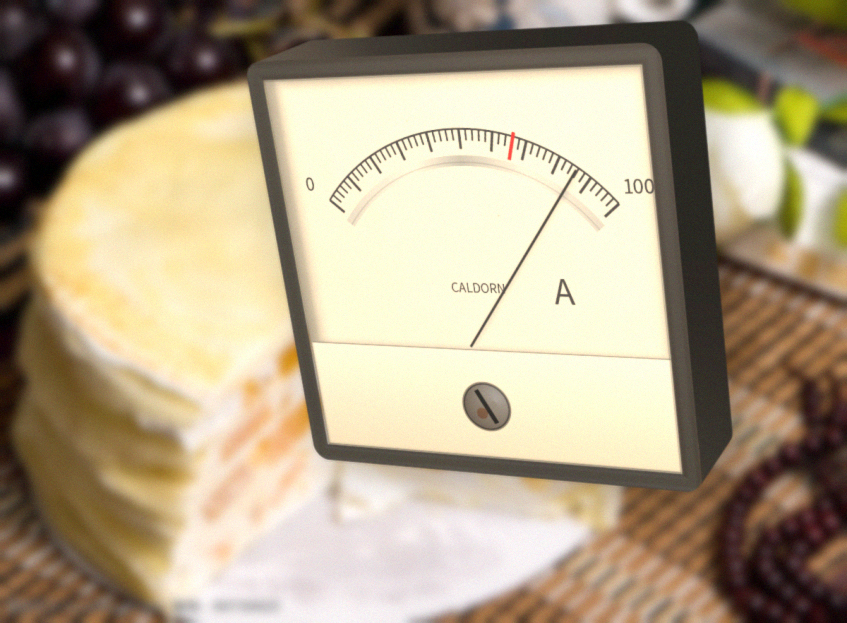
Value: 86 A
